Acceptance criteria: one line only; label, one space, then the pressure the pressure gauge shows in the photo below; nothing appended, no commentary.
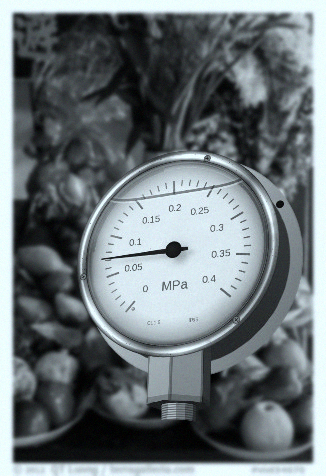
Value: 0.07 MPa
